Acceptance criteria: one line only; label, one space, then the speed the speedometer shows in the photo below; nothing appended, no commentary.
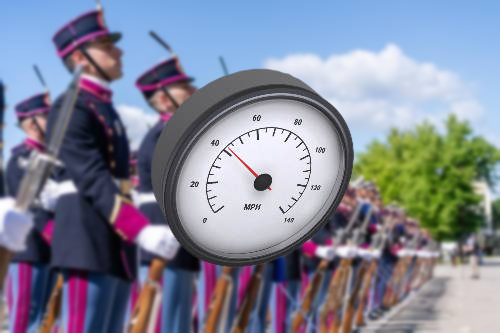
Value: 42.5 mph
